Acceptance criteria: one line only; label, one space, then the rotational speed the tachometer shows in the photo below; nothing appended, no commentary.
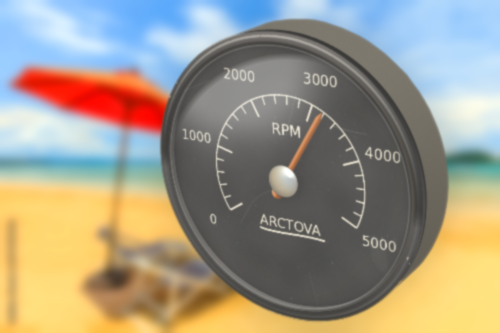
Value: 3200 rpm
